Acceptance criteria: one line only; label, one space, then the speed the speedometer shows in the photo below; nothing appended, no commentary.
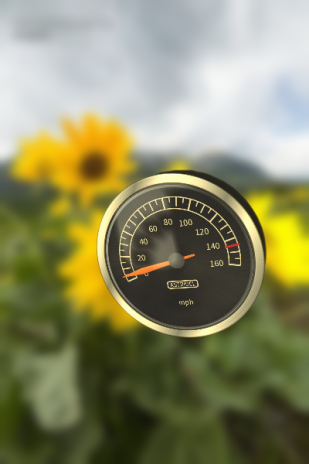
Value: 5 mph
